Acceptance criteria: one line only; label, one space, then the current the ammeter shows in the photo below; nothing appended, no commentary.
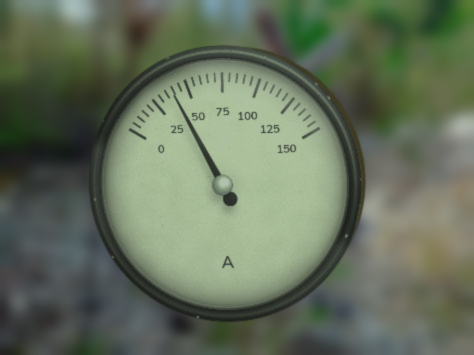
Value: 40 A
